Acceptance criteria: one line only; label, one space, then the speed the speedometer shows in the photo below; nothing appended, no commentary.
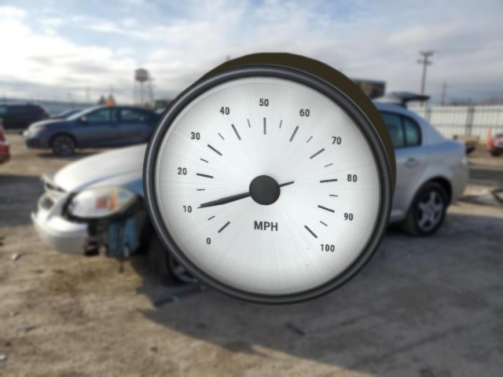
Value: 10 mph
